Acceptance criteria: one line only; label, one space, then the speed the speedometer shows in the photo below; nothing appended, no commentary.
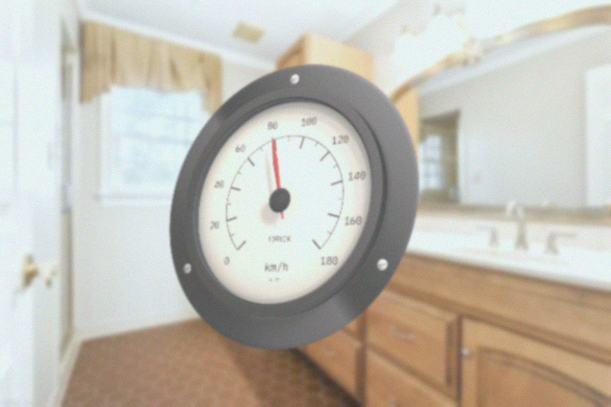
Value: 80 km/h
